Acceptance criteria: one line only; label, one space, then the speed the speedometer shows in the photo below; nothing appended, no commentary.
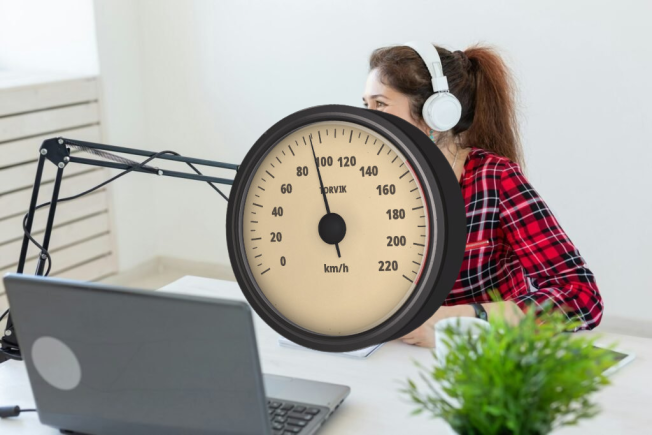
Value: 95 km/h
